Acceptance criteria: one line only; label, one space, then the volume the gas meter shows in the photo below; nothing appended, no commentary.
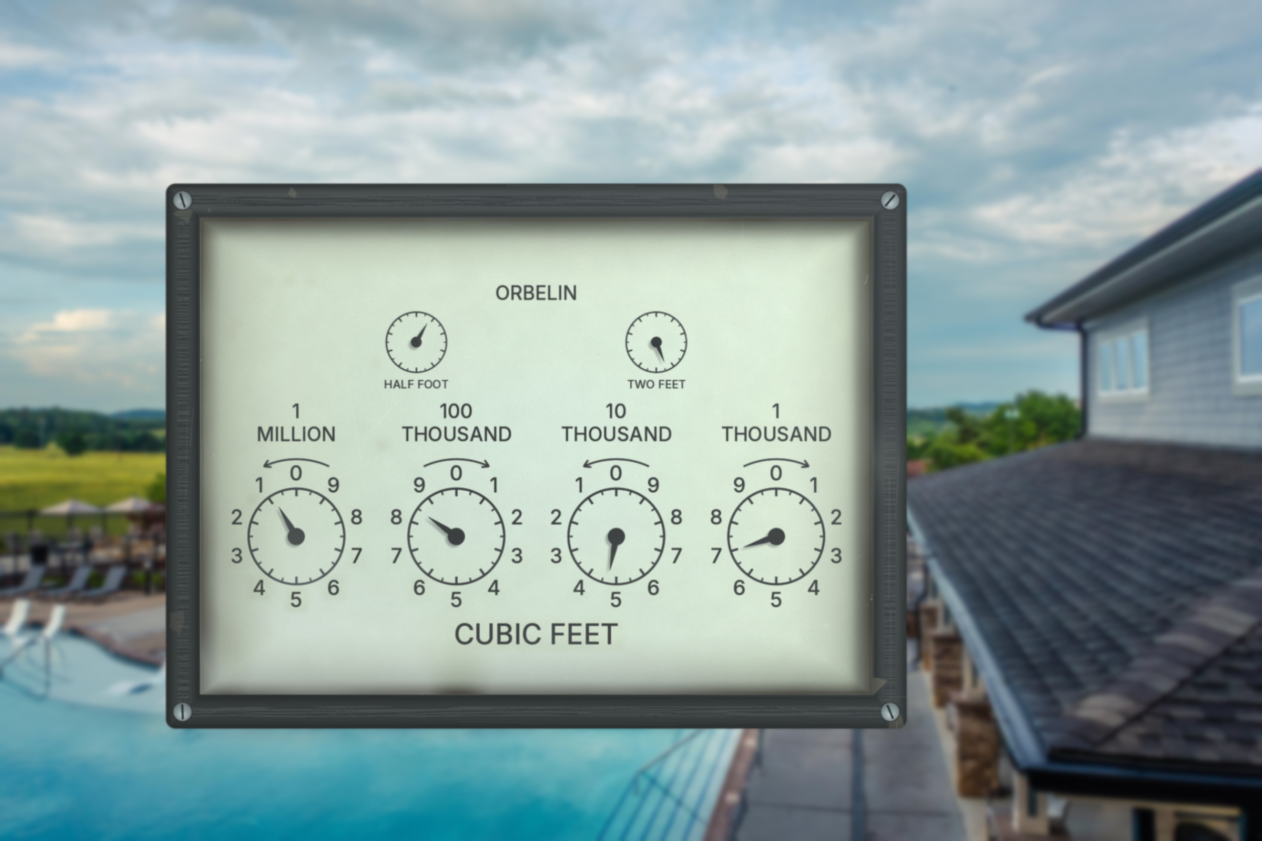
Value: 84700 ft³
